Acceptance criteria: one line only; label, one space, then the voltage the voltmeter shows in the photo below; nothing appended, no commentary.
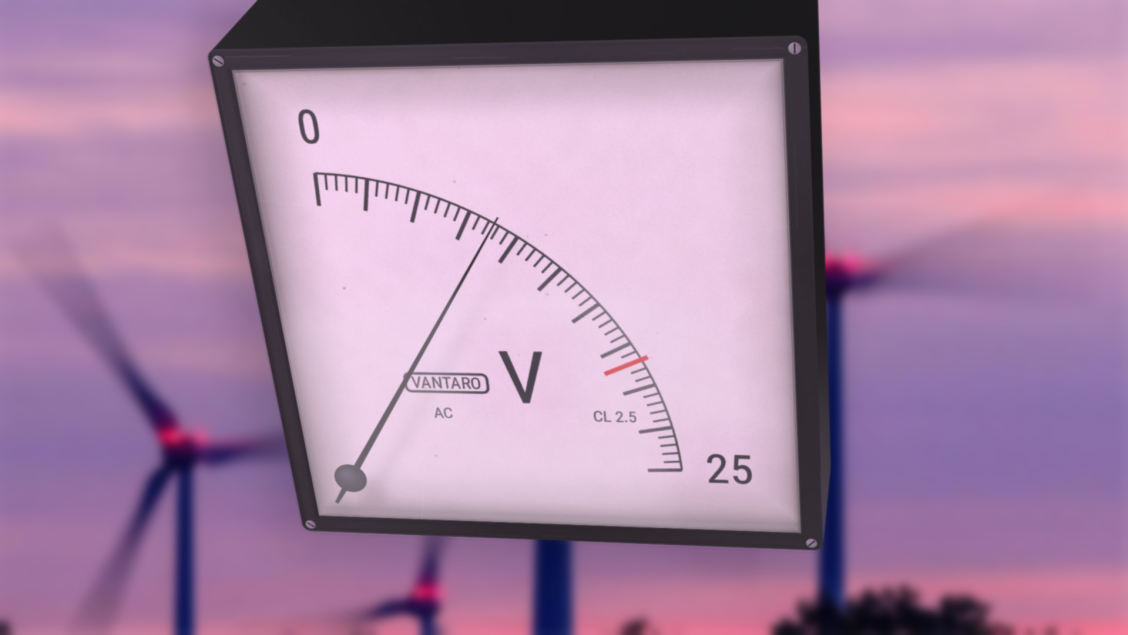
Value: 8.75 V
